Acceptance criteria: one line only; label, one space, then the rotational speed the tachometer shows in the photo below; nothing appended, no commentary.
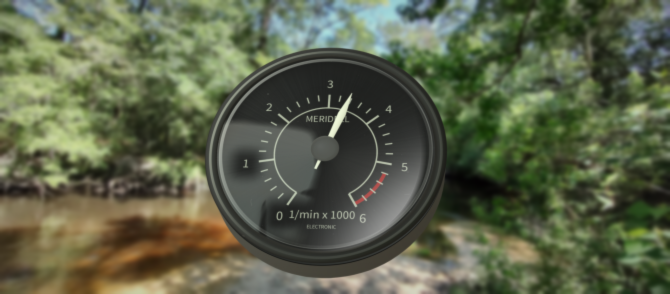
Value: 3400 rpm
